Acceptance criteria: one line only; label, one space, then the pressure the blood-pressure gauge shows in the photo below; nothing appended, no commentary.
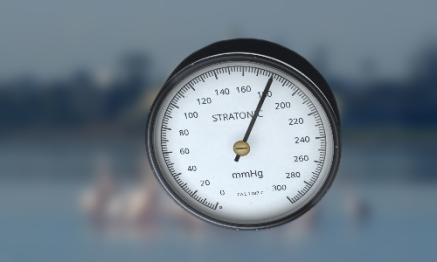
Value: 180 mmHg
